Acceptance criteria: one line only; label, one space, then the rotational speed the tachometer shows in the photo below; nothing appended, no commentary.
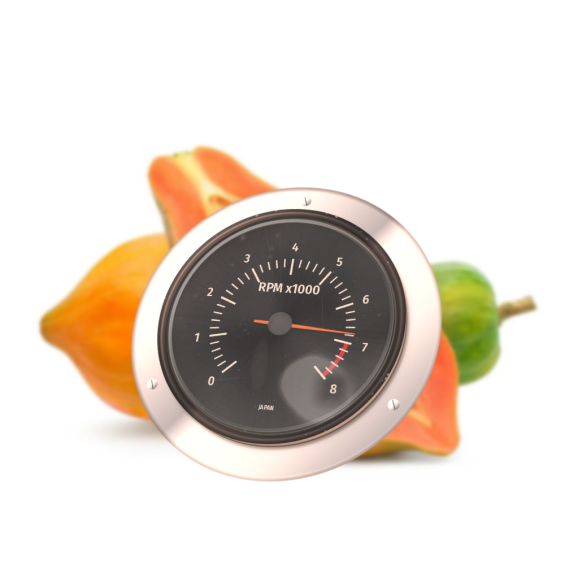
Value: 6800 rpm
